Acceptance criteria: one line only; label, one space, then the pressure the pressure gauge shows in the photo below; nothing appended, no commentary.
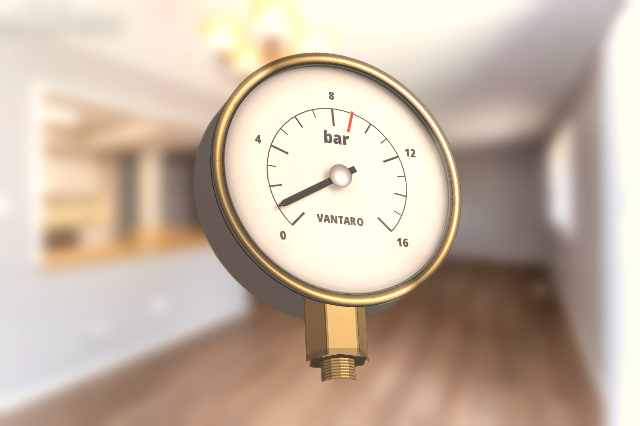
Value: 1 bar
